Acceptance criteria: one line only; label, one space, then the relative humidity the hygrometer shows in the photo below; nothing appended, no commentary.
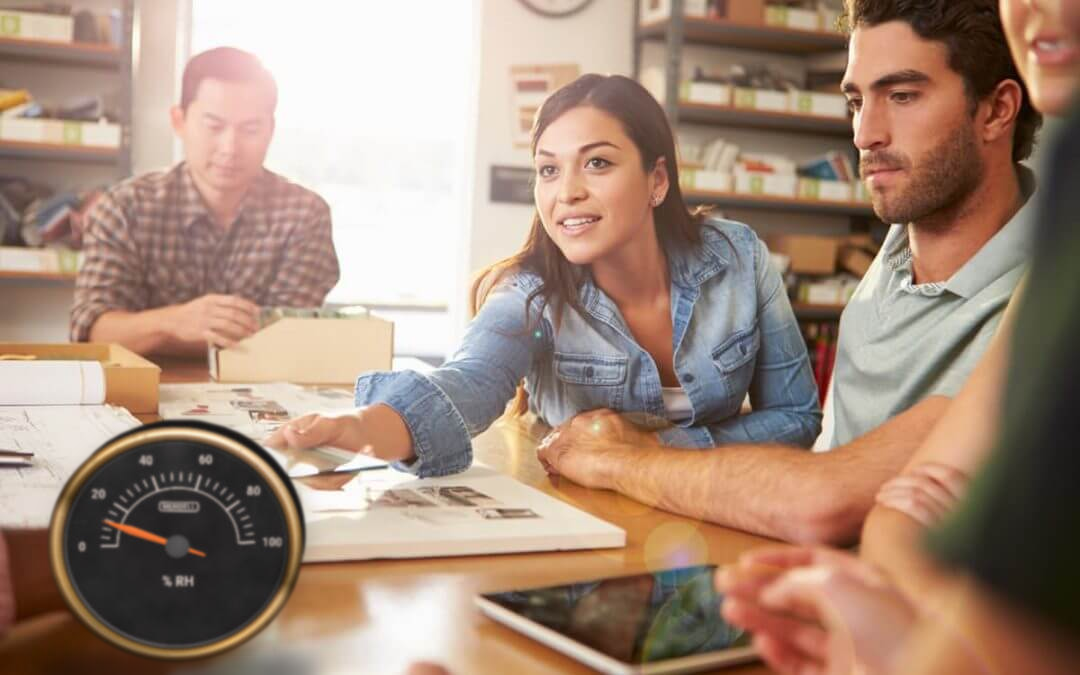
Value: 12 %
